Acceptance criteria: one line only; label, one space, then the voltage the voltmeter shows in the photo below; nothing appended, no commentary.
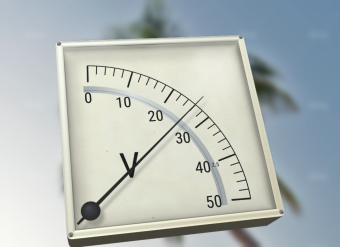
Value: 26 V
